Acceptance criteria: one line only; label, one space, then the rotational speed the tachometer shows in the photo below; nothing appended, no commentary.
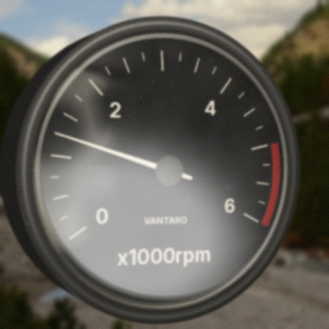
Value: 1250 rpm
